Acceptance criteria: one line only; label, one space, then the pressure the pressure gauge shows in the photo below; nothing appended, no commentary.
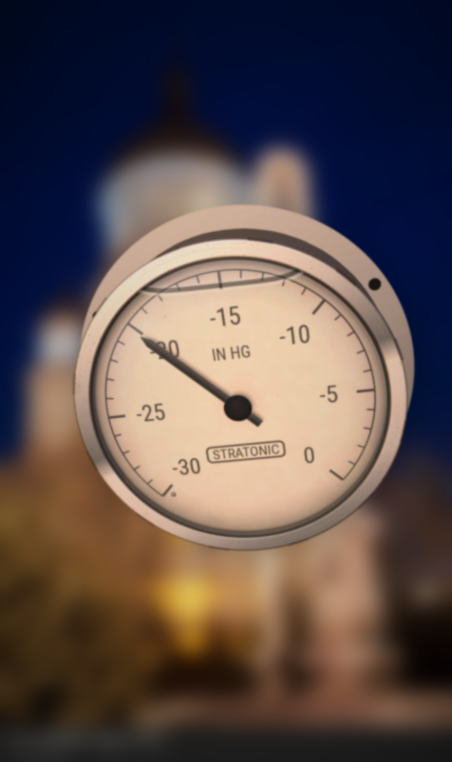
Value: -20 inHg
